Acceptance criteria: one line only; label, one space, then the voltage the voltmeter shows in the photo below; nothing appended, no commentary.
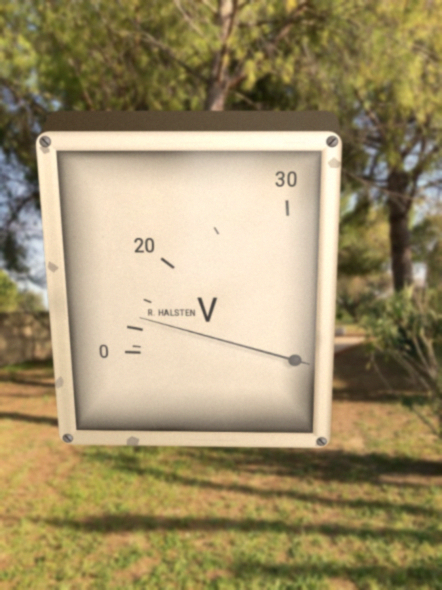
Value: 12.5 V
